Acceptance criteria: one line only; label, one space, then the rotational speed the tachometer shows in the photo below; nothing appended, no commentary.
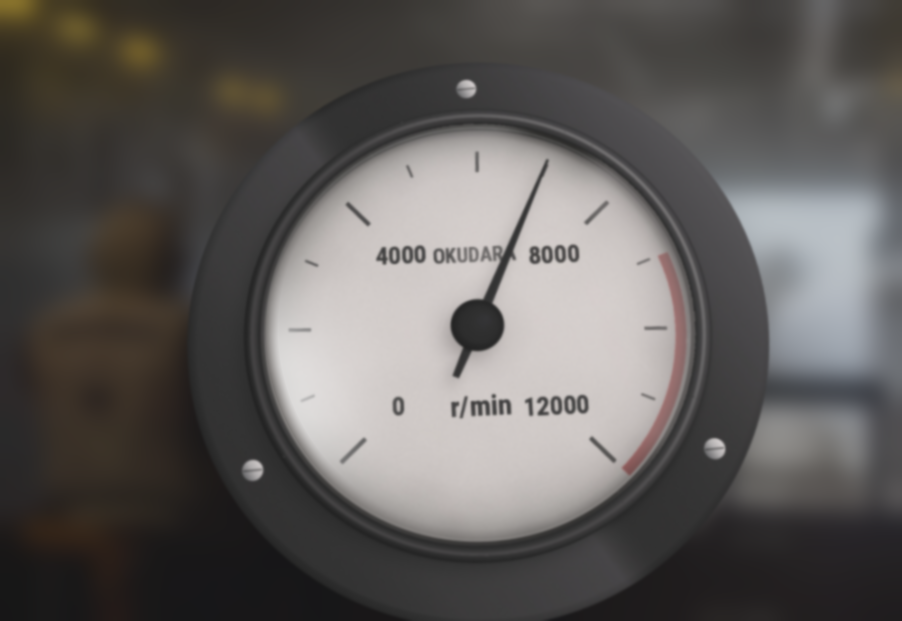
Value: 7000 rpm
